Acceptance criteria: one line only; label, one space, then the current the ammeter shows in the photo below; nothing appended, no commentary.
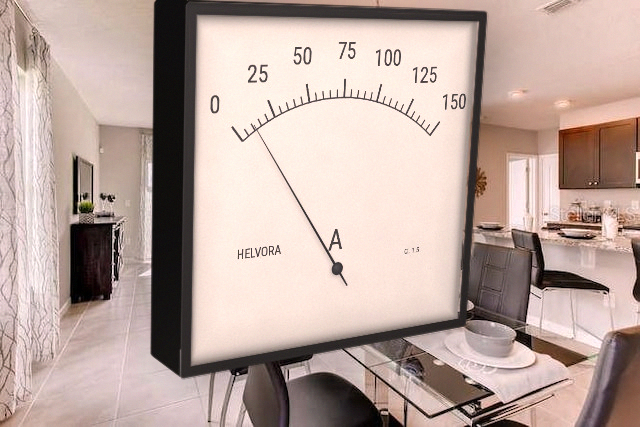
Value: 10 A
